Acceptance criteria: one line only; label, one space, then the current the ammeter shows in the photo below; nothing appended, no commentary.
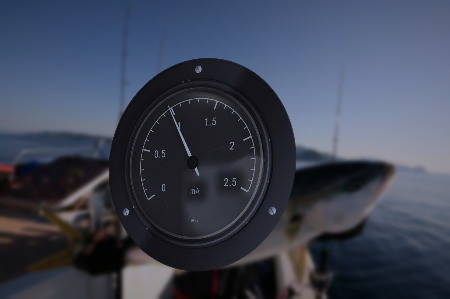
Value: 1 mA
